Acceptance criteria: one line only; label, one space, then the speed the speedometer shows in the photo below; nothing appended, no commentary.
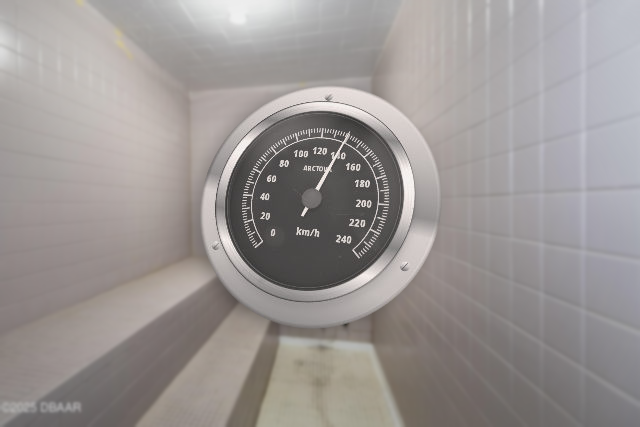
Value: 140 km/h
